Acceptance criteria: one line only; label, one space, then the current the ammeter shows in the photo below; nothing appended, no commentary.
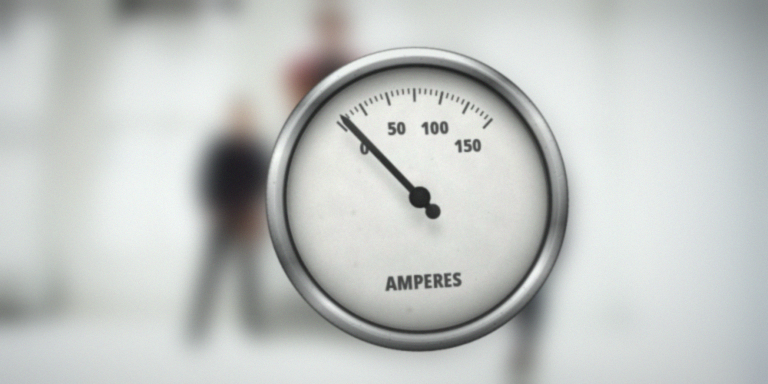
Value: 5 A
